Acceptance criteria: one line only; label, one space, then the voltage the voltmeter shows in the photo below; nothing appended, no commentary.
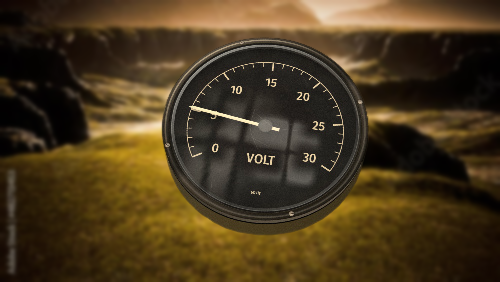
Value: 5 V
